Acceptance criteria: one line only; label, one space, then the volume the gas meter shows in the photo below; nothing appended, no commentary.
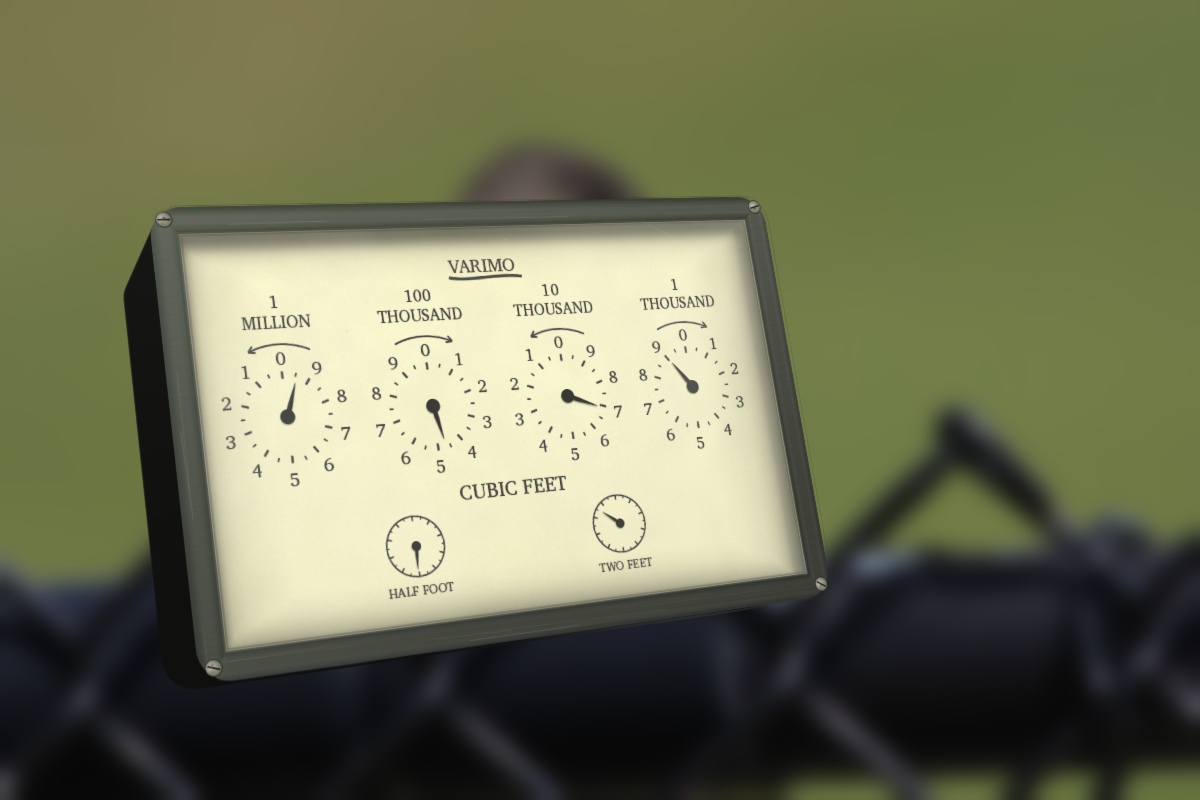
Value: 946900 ft³
